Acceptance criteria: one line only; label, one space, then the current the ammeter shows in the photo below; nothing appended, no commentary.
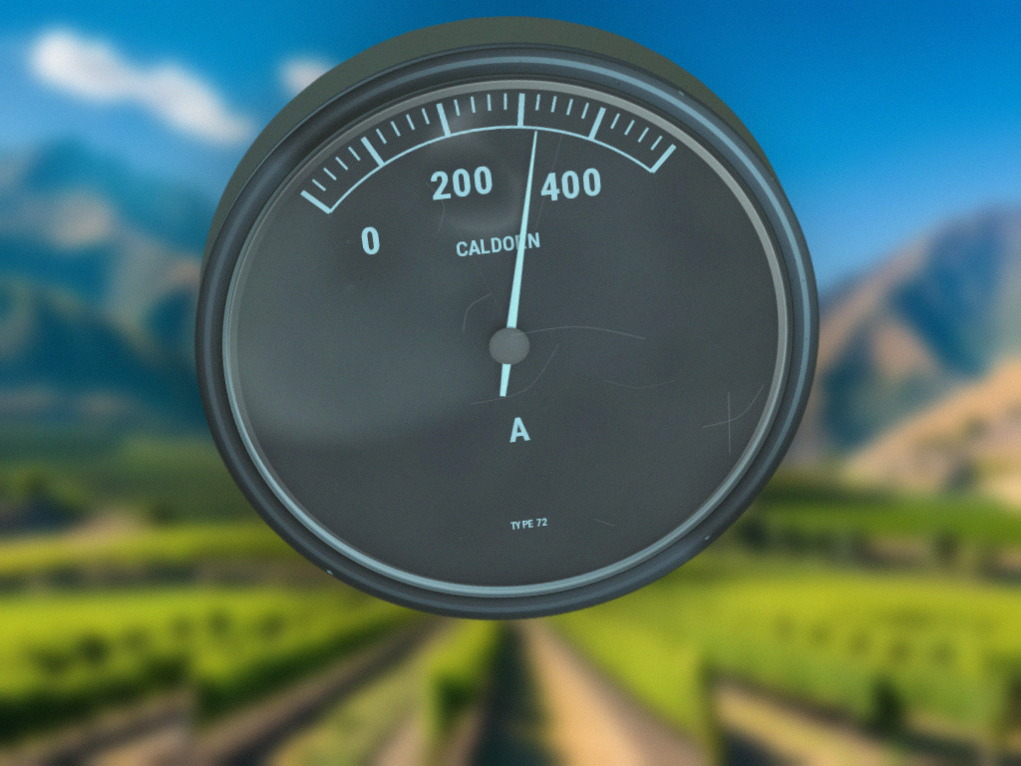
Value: 320 A
